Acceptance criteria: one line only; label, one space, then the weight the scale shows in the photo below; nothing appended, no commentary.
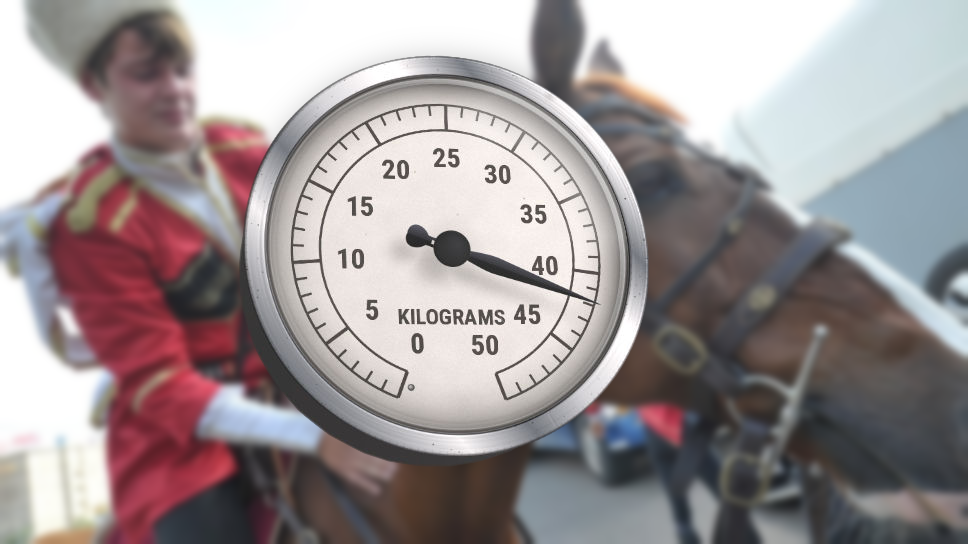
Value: 42 kg
